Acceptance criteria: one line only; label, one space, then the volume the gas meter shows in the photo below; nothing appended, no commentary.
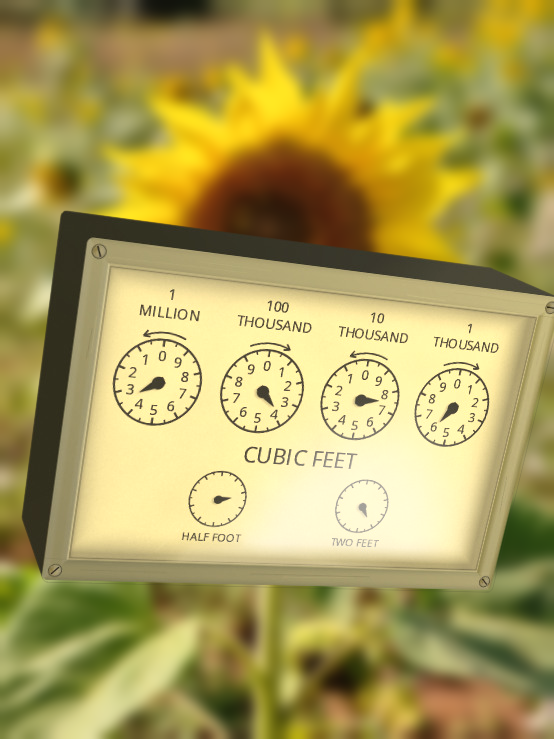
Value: 337600 ft³
